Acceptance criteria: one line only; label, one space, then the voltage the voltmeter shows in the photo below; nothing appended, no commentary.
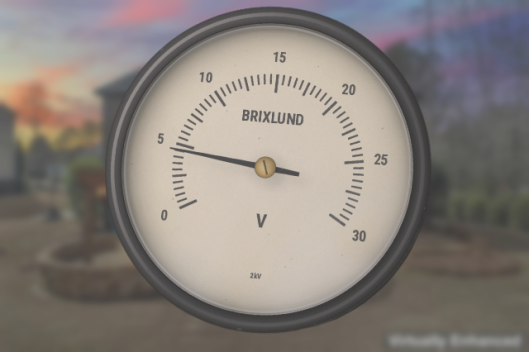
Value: 4.5 V
